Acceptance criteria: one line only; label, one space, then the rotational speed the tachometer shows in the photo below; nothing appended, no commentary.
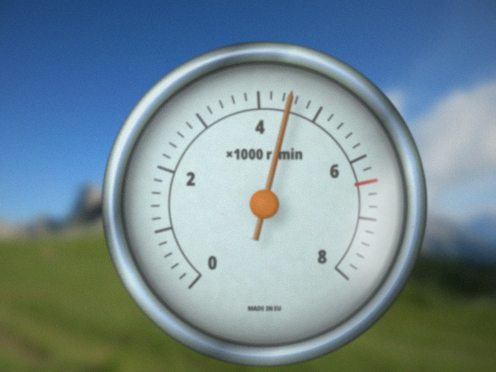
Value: 4500 rpm
